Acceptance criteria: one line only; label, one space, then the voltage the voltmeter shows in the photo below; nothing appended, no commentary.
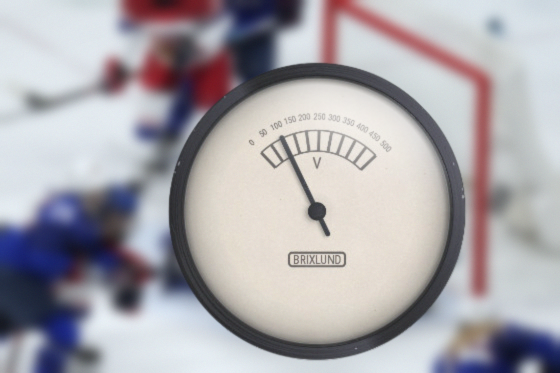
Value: 100 V
